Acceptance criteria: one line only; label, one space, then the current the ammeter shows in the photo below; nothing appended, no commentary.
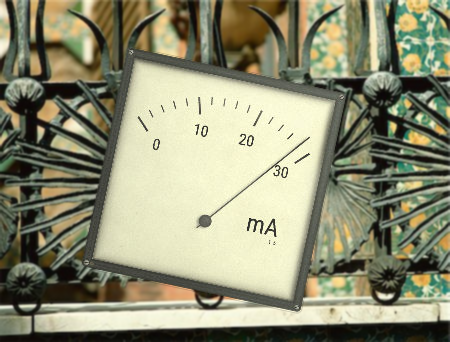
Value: 28 mA
